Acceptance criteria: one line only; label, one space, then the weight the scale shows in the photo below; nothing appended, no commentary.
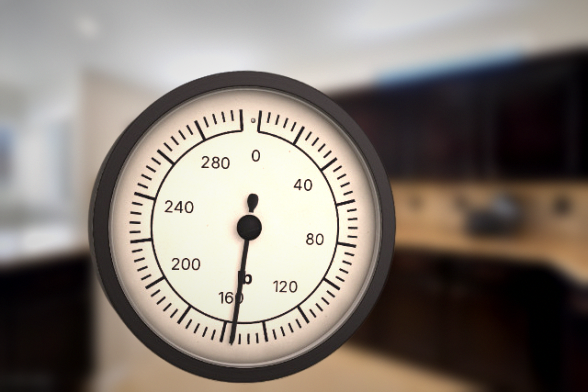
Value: 156 lb
